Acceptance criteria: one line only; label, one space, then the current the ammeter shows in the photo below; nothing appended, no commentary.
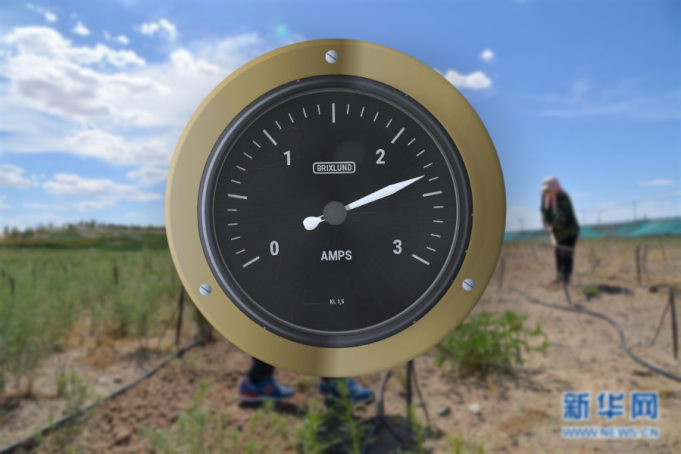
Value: 2.35 A
